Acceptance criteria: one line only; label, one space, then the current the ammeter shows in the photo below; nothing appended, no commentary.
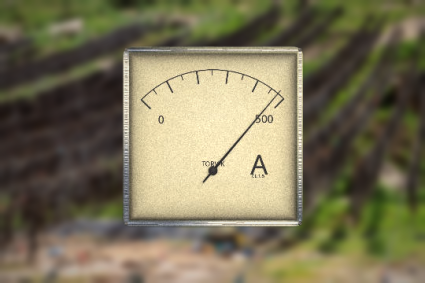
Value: 475 A
